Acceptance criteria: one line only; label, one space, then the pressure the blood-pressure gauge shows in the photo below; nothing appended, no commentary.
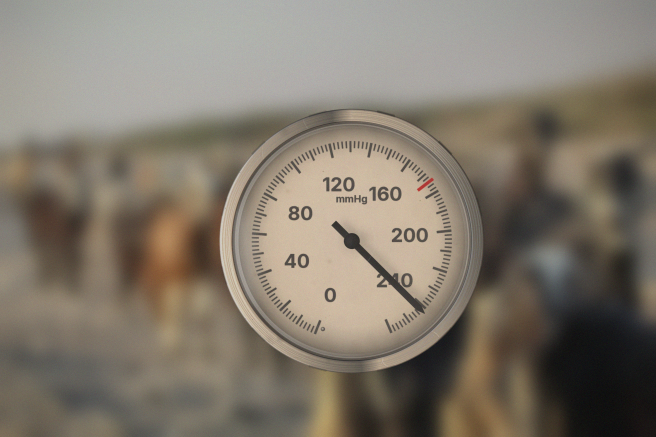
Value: 242 mmHg
